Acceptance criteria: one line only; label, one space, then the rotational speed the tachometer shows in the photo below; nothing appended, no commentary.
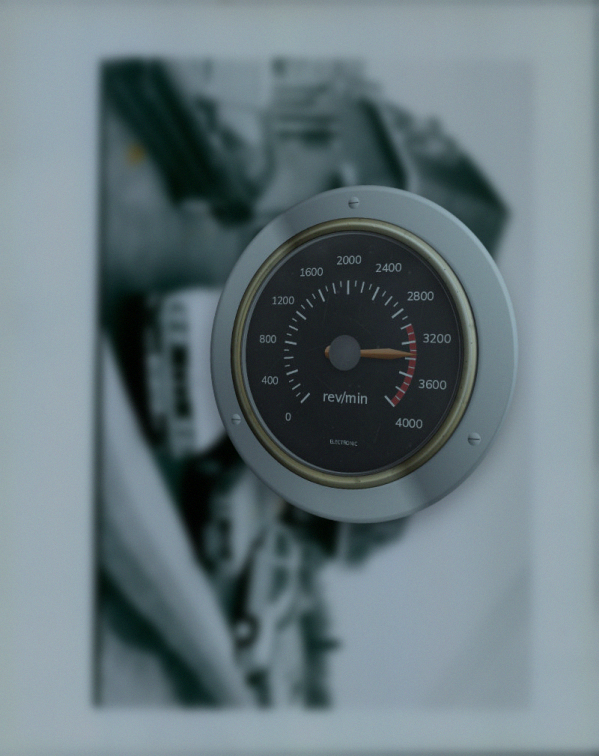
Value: 3350 rpm
